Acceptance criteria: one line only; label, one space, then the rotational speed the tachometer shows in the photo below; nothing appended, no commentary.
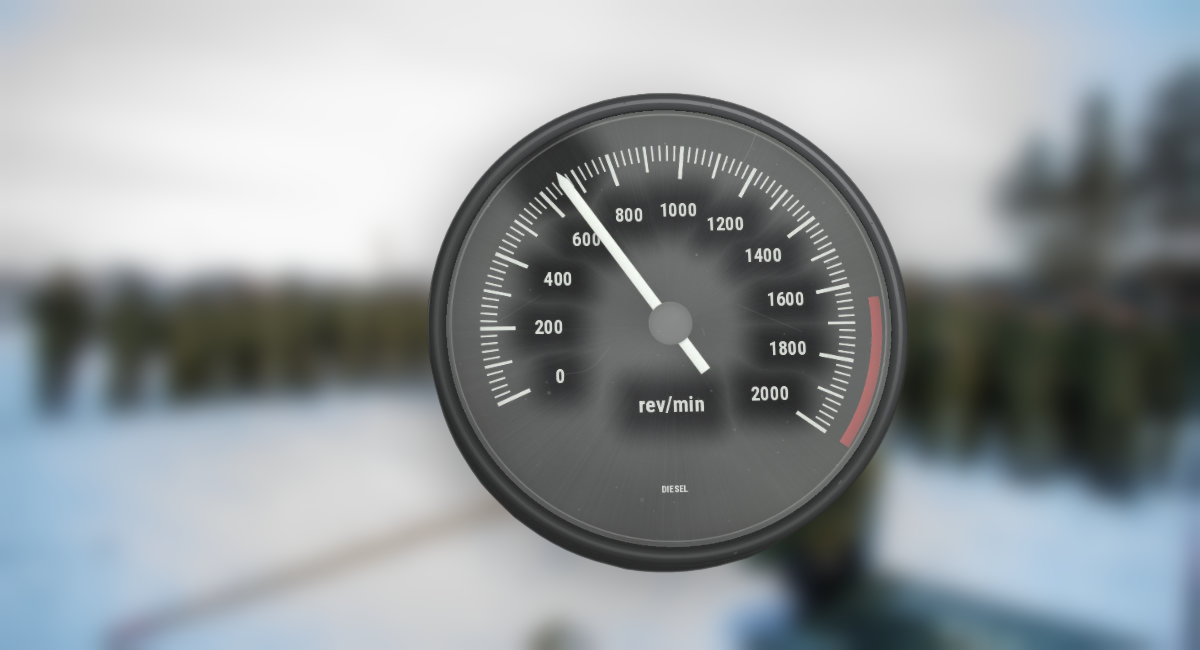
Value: 660 rpm
